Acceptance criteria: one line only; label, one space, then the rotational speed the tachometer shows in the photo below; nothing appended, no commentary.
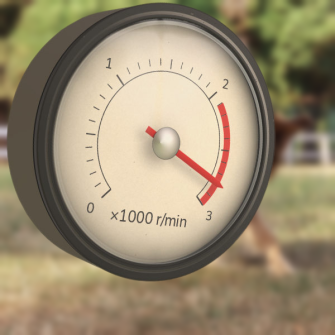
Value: 2800 rpm
